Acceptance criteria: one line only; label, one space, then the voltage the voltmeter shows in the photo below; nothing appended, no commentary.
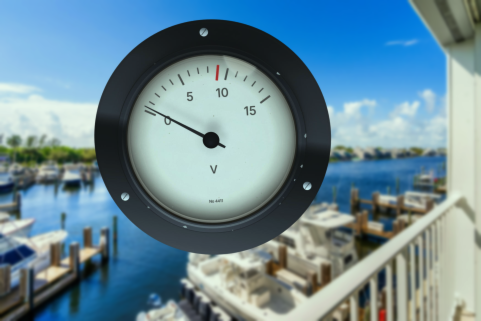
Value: 0.5 V
